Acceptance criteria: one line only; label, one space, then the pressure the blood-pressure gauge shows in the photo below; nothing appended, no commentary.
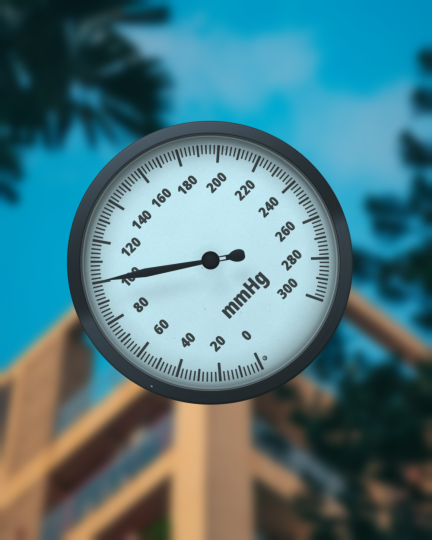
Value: 100 mmHg
